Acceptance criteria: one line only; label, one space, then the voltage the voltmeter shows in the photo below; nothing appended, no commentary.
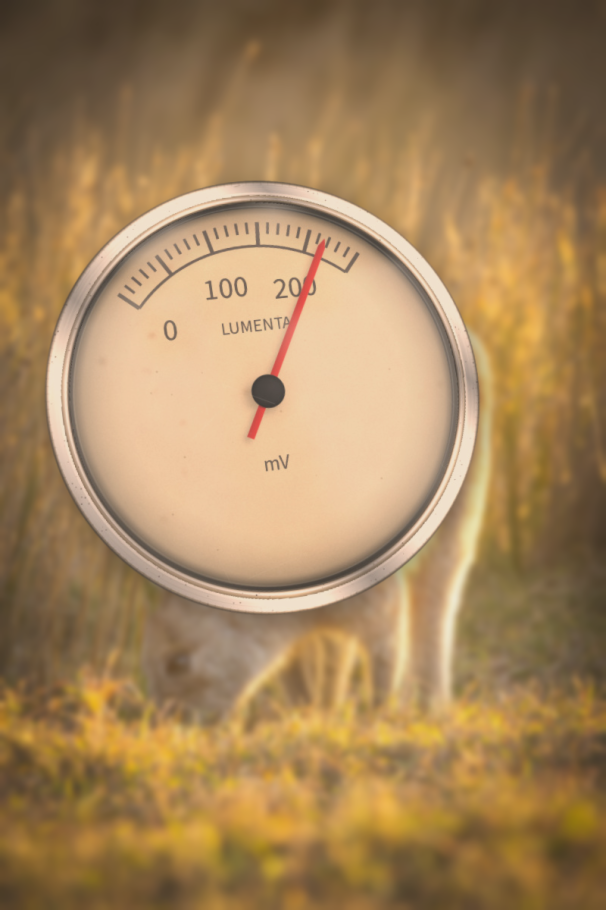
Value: 215 mV
